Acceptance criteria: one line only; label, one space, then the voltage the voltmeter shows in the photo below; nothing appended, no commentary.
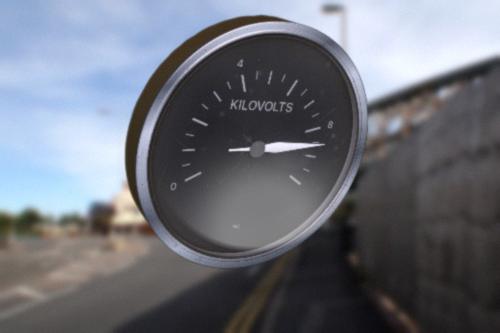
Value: 8.5 kV
